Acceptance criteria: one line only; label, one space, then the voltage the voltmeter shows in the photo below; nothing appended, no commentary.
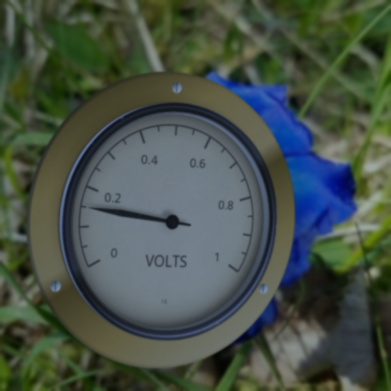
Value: 0.15 V
